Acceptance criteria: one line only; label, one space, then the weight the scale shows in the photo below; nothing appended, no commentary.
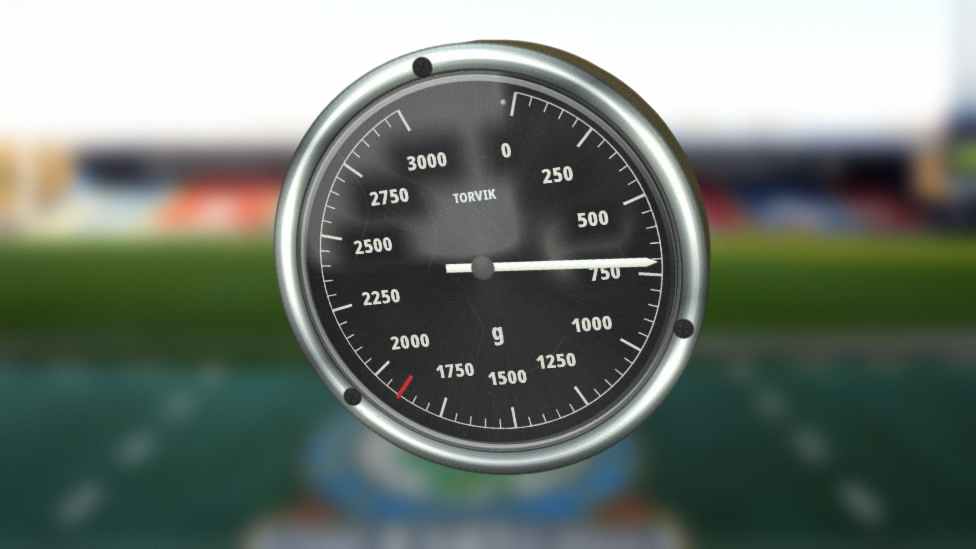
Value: 700 g
